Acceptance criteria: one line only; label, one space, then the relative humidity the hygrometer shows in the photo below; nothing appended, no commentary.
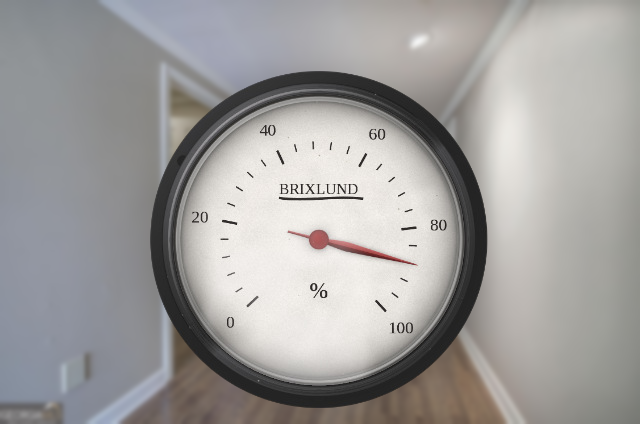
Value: 88 %
